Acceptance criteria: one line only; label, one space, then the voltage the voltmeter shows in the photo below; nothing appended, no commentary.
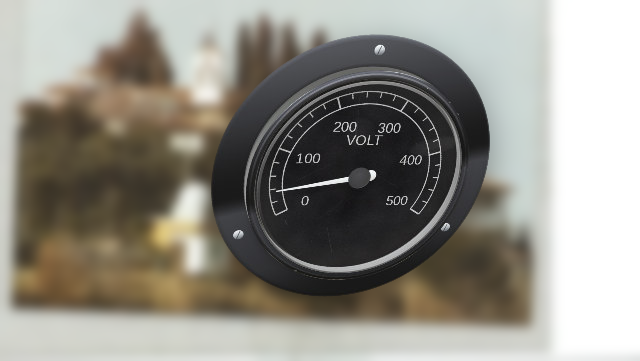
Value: 40 V
